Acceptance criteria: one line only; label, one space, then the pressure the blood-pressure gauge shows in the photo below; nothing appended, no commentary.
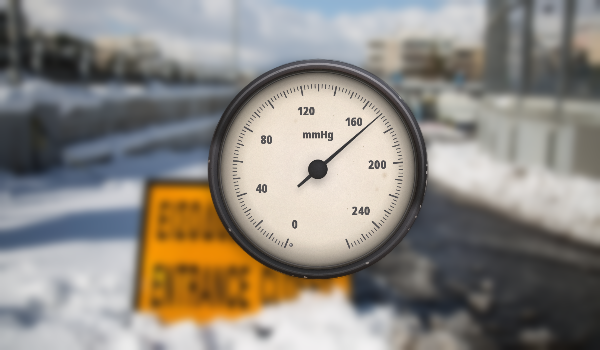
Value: 170 mmHg
